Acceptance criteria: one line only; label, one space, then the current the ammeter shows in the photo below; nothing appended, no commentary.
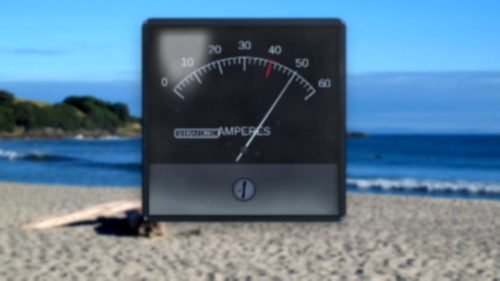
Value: 50 A
